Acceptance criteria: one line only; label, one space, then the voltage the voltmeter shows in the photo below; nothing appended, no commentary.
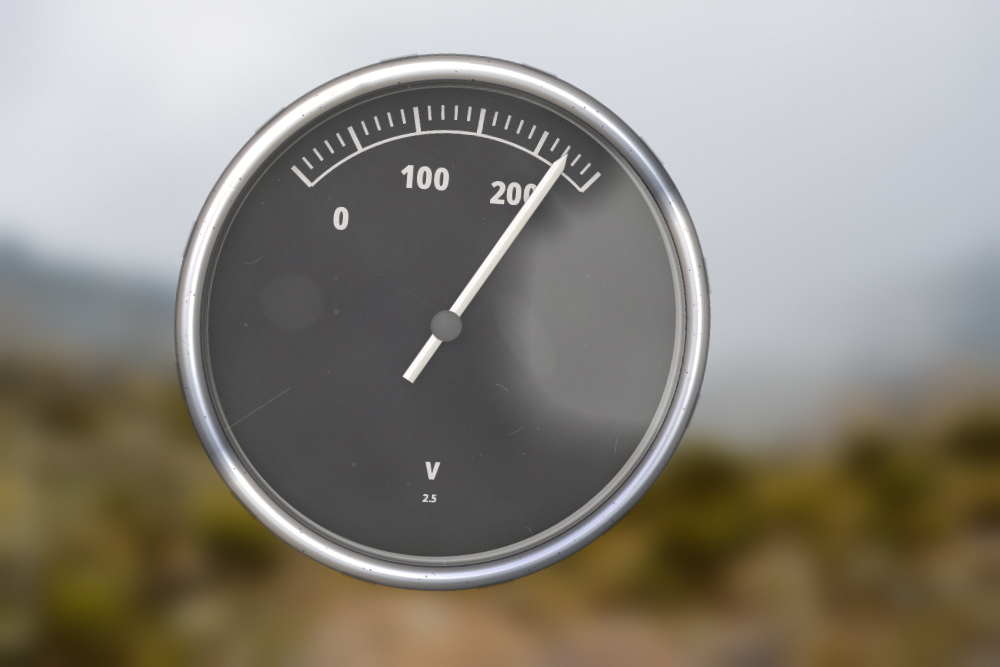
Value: 220 V
